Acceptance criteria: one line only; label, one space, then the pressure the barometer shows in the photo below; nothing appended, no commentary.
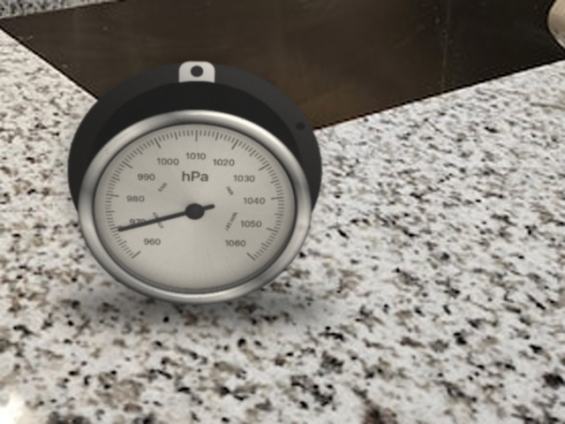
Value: 970 hPa
